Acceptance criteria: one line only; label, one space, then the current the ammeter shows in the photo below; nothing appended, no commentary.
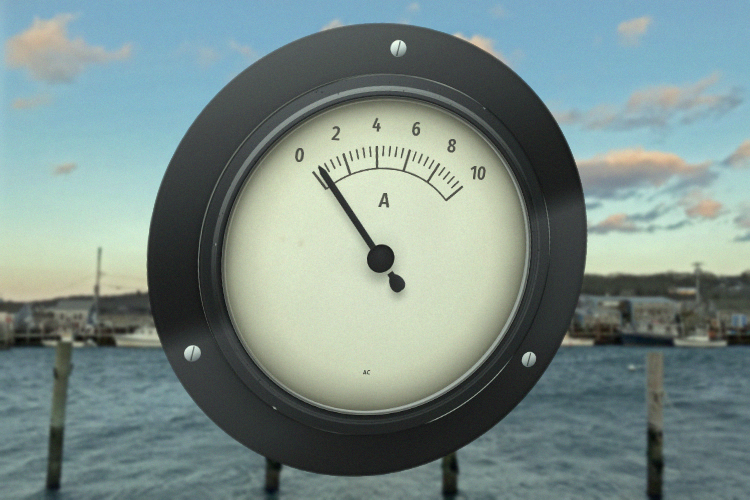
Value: 0.4 A
